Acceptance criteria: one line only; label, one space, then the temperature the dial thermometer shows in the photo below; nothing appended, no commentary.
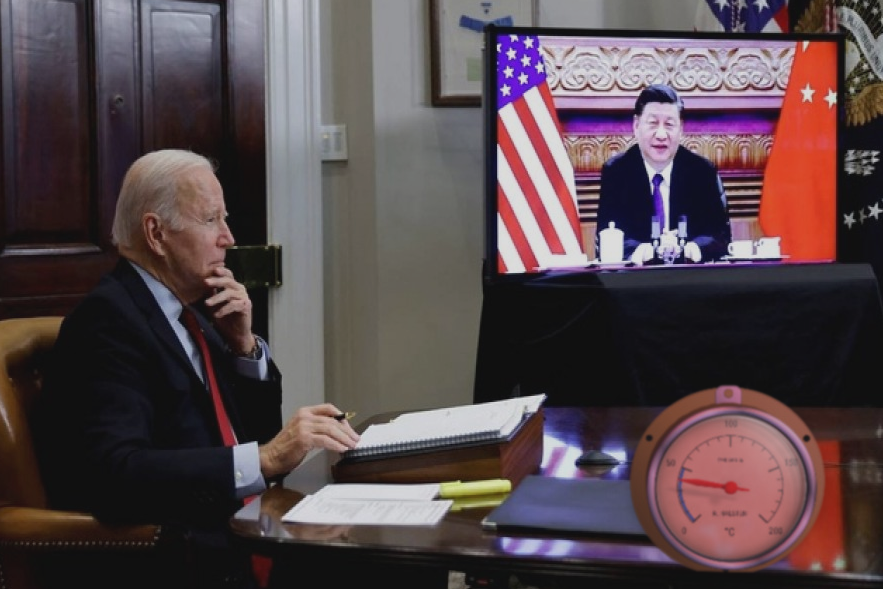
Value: 40 °C
